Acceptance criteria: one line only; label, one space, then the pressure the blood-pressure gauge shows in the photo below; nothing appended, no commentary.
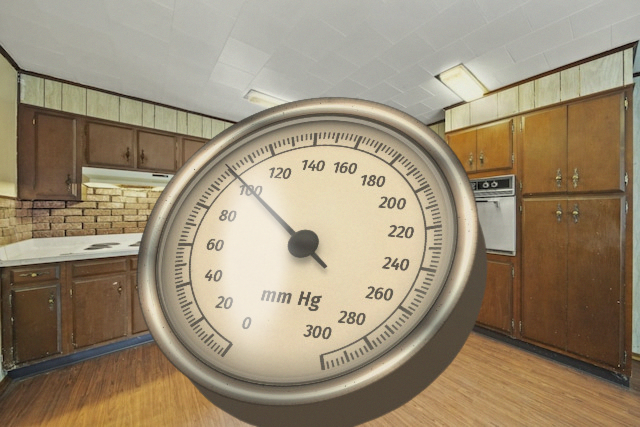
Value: 100 mmHg
